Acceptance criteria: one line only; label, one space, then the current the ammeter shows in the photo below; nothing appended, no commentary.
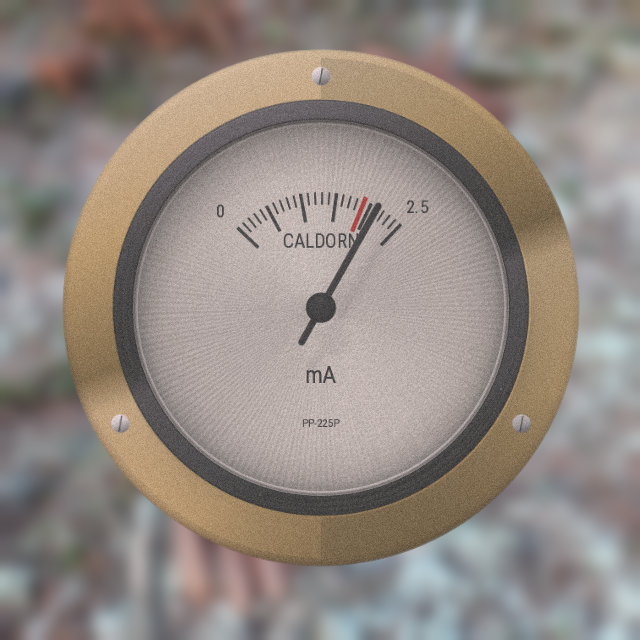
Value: 2.1 mA
